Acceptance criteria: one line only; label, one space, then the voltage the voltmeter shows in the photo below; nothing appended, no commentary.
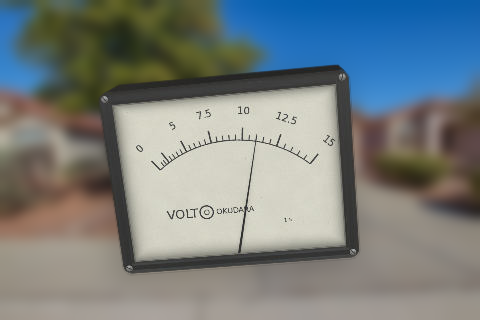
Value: 11 V
